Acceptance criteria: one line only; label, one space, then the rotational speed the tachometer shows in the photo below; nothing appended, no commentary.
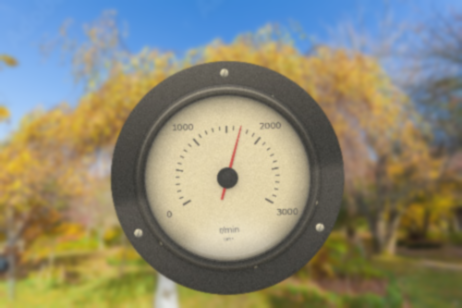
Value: 1700 rpm
